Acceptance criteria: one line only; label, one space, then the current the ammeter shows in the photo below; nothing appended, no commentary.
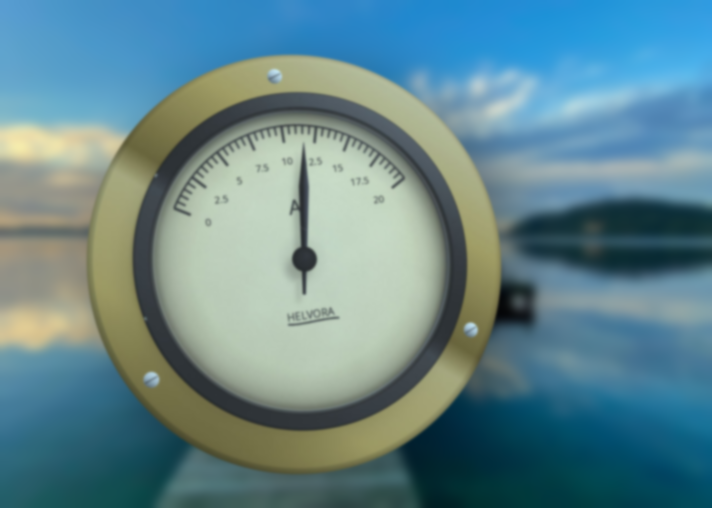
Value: 11.5 A
